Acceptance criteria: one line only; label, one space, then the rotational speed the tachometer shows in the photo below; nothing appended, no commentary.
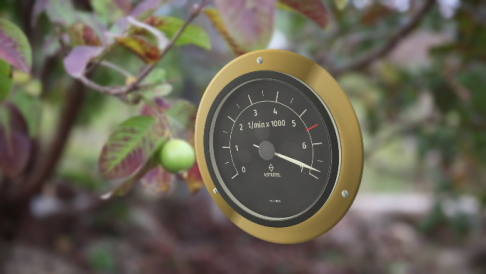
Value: 6750 rpm
